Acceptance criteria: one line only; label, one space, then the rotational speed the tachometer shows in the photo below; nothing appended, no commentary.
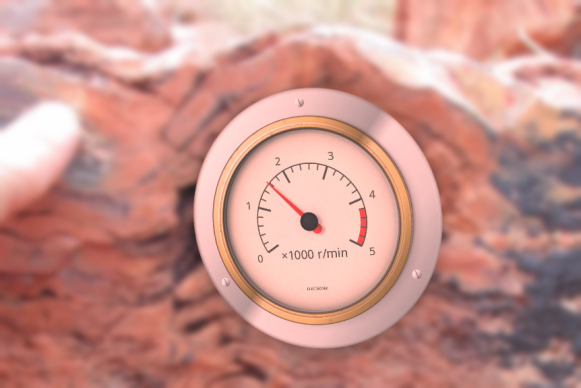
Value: 1600 rpm
